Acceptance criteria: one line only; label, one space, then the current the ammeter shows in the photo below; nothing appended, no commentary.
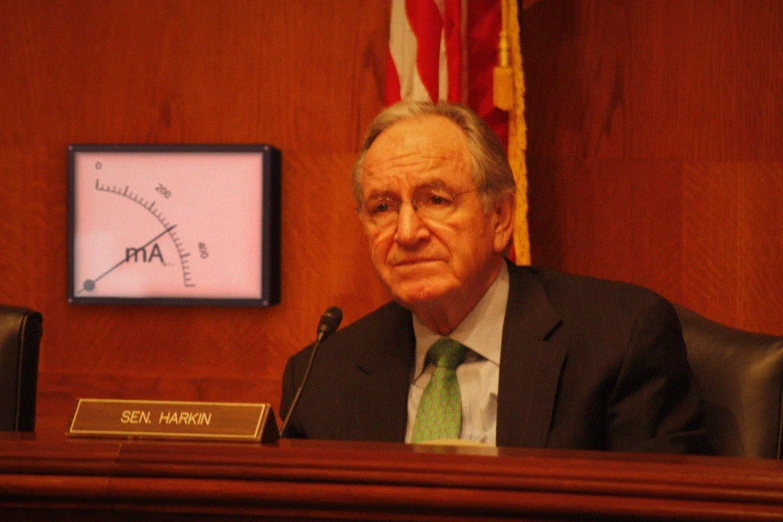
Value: 300 mA
